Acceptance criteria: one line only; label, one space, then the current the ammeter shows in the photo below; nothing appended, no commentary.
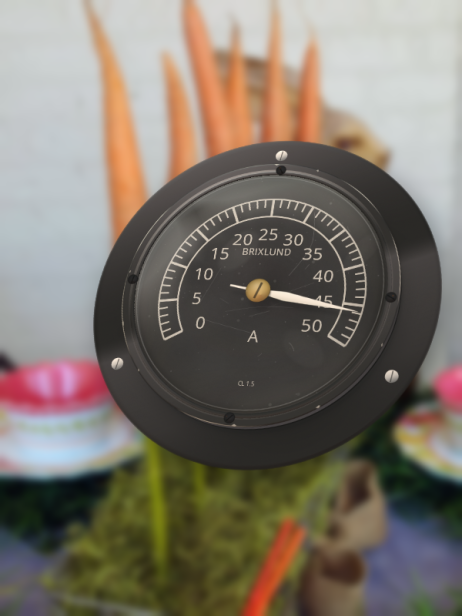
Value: 46 A
